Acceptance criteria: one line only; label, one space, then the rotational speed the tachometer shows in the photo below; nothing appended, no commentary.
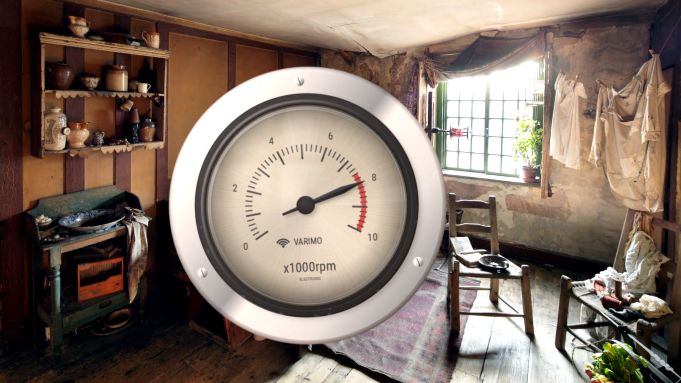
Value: 8000 rpm
